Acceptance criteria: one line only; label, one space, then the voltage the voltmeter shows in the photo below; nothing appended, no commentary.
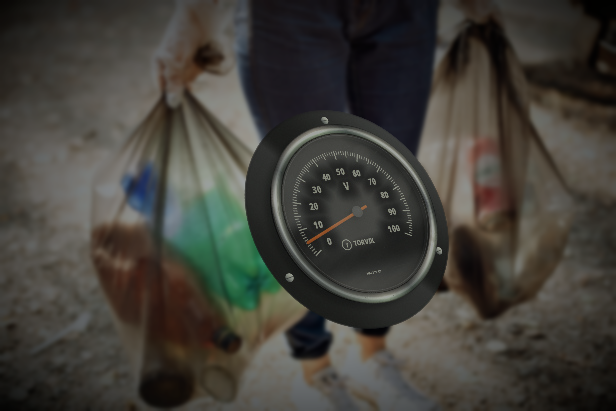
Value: 5 V
